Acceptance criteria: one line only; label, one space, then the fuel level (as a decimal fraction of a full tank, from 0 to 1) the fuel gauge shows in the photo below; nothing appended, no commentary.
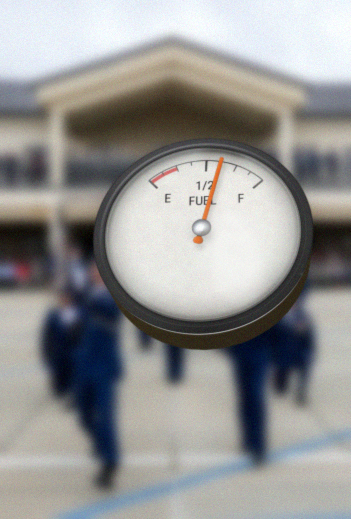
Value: 0.625
